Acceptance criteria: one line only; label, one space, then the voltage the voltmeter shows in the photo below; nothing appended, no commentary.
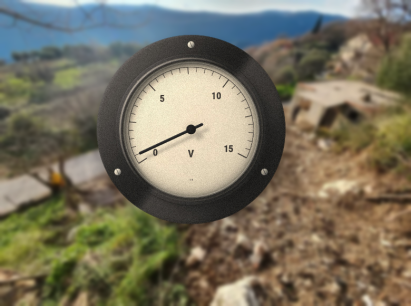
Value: 0.5 V
